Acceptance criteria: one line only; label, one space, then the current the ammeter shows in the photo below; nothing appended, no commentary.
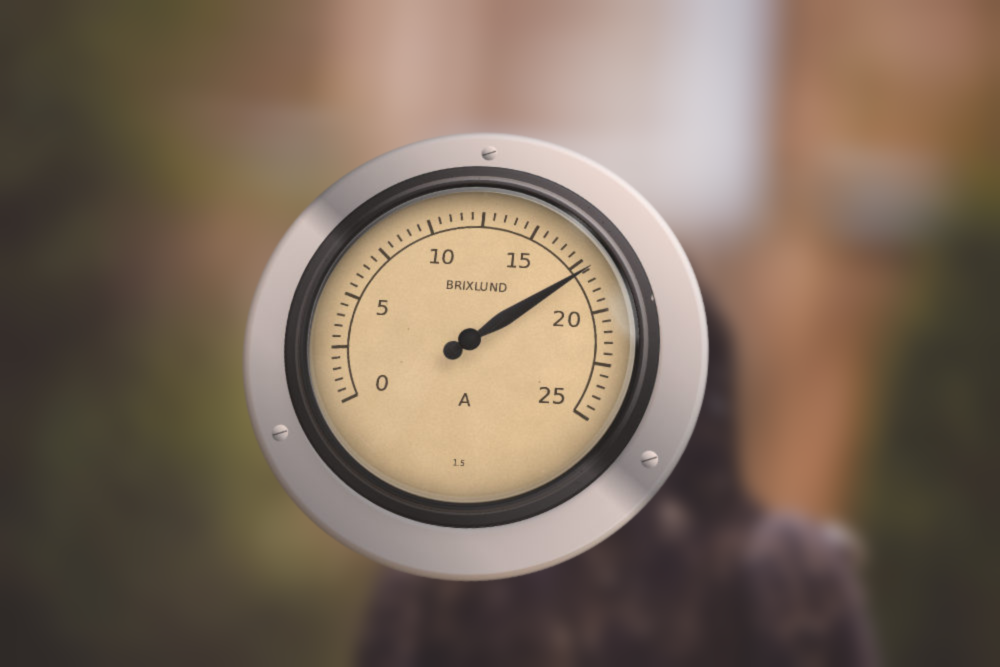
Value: 18 A
